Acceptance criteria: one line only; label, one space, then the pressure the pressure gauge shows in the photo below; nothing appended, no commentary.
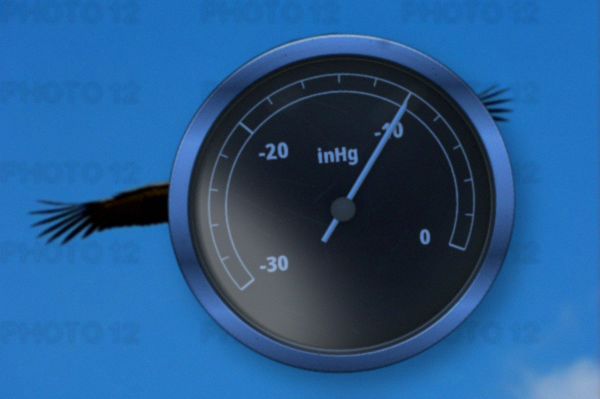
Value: -10 inHg
